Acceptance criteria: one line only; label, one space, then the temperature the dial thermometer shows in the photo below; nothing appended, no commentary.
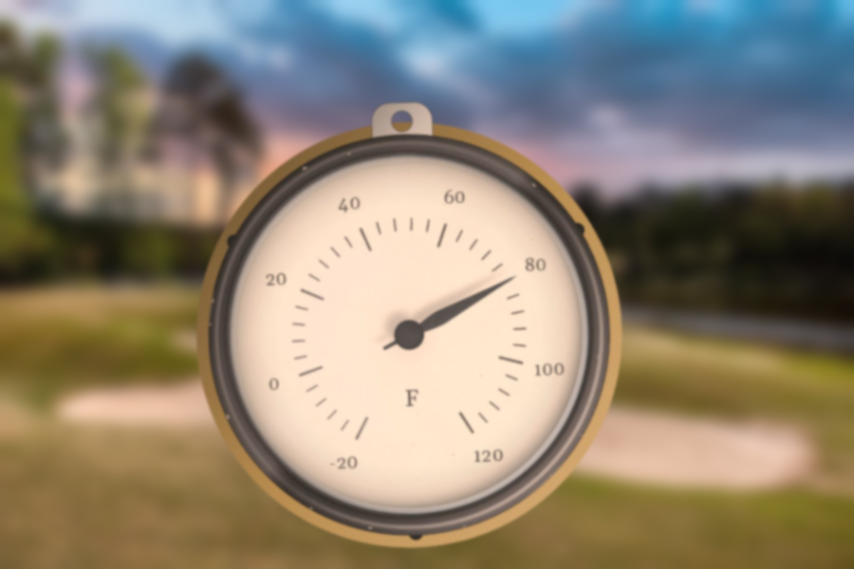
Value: 80 °F
